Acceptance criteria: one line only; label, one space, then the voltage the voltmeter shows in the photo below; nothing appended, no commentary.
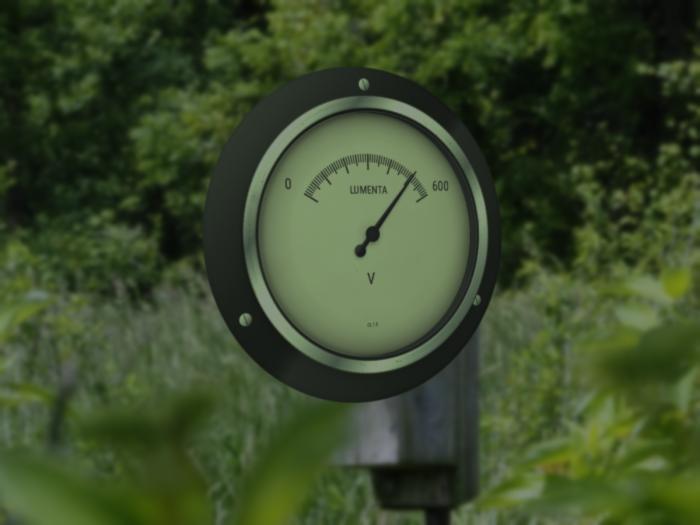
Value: 500 V
